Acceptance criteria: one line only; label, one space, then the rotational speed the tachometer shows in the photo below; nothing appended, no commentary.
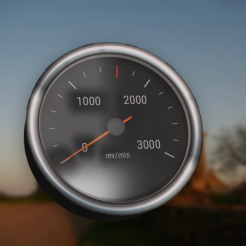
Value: 0 rpm
